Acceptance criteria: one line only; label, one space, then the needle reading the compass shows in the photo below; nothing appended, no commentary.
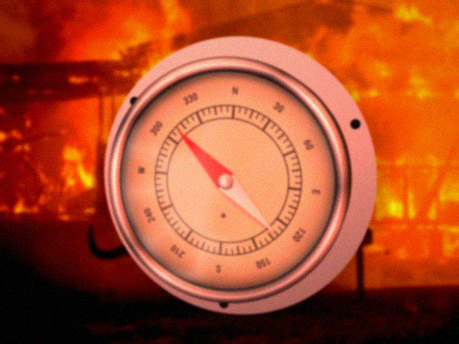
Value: 310 °
